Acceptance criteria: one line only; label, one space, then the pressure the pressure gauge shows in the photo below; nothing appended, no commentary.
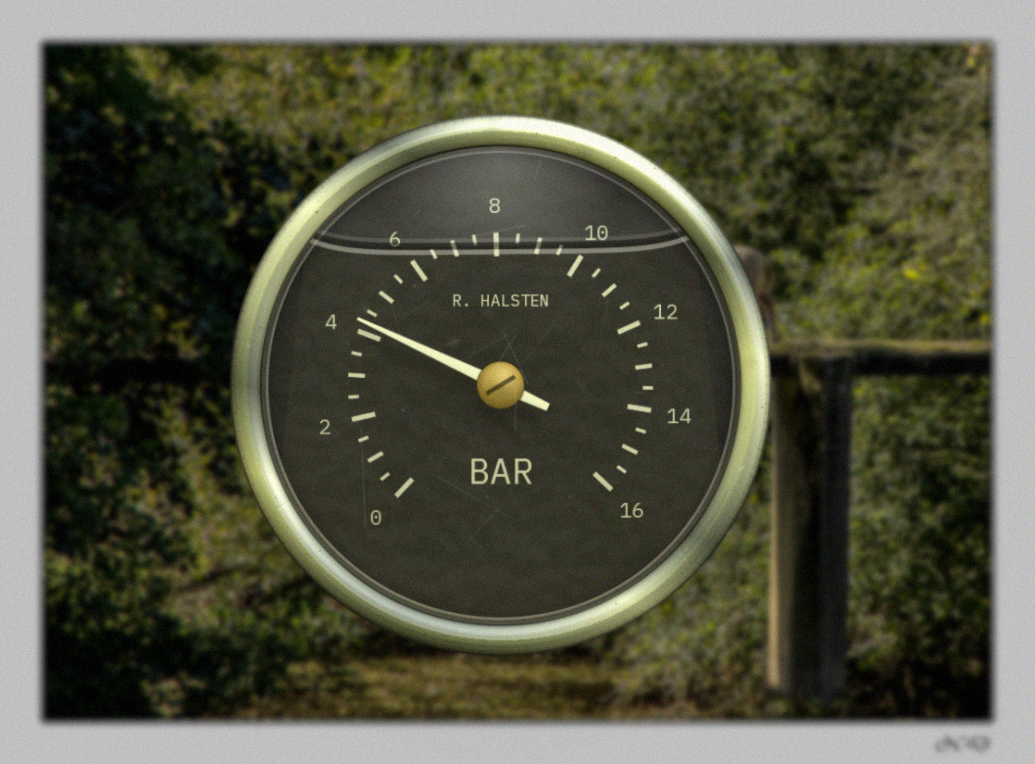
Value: 4.25 bar
